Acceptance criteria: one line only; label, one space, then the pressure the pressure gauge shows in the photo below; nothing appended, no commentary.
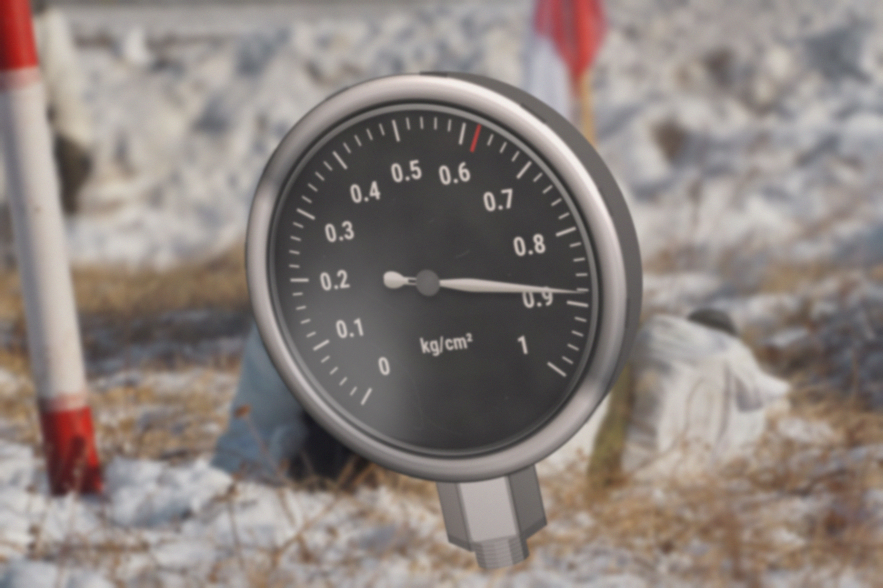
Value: 0.88 kg/cm²
